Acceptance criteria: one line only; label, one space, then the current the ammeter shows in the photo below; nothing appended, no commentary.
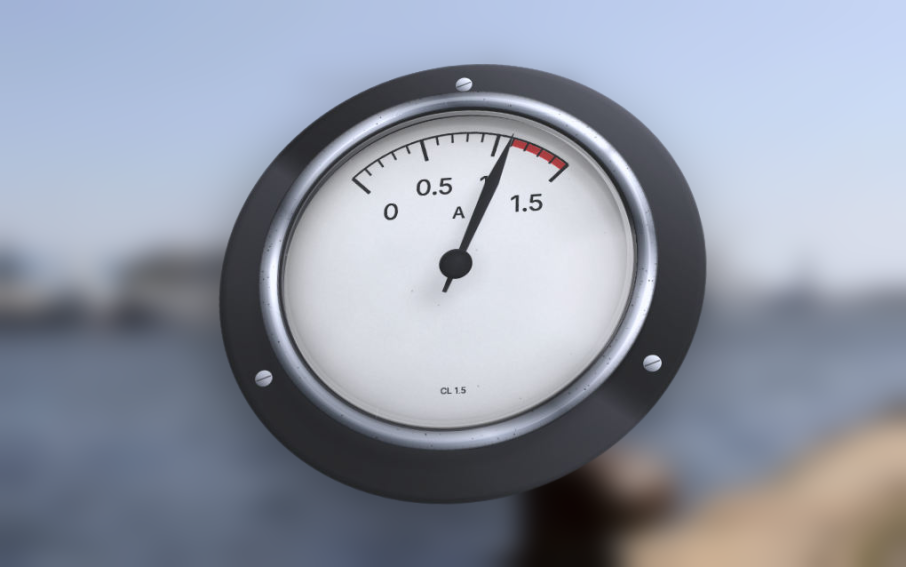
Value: 1.1 A
